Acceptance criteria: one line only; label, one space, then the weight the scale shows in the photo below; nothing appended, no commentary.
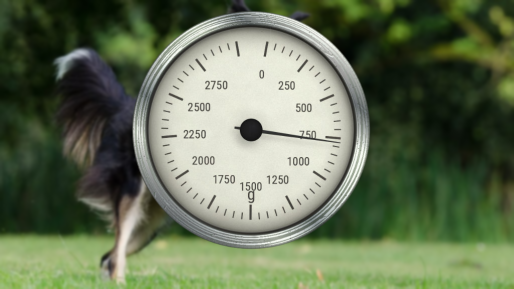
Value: 775 g
